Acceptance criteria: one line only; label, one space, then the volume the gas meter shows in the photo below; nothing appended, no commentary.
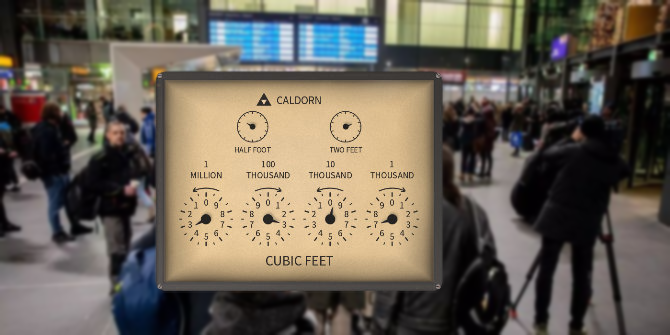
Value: 329700 ft³
